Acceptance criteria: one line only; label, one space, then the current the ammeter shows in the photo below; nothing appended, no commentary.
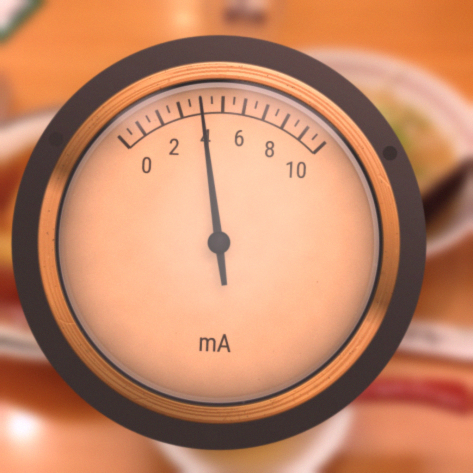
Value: 4 mA
